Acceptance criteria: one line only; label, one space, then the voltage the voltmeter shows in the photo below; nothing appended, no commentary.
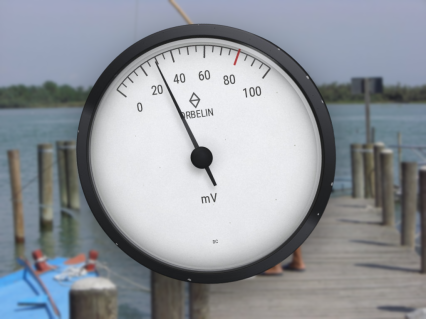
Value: 30 mV
